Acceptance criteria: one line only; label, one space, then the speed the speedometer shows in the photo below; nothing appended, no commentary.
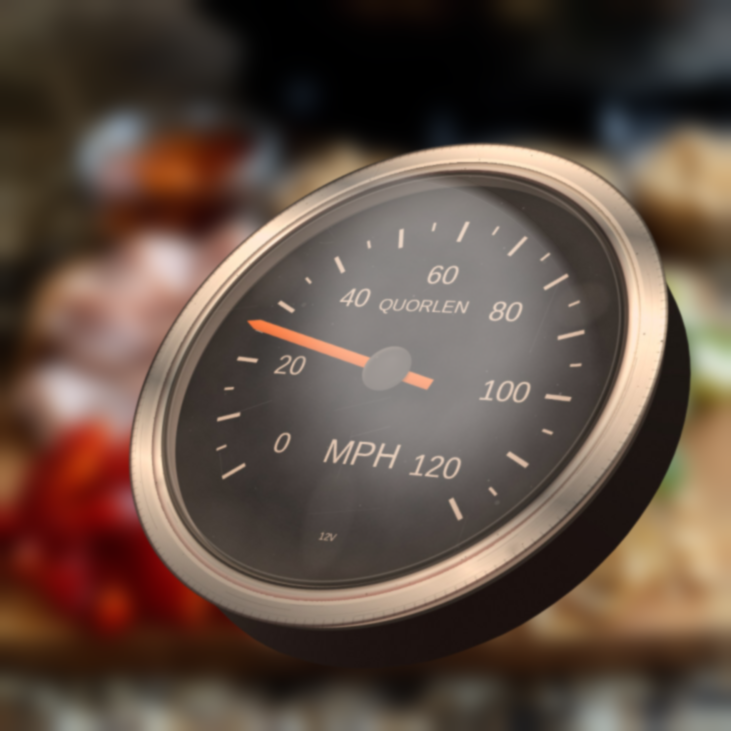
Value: 25 mph
